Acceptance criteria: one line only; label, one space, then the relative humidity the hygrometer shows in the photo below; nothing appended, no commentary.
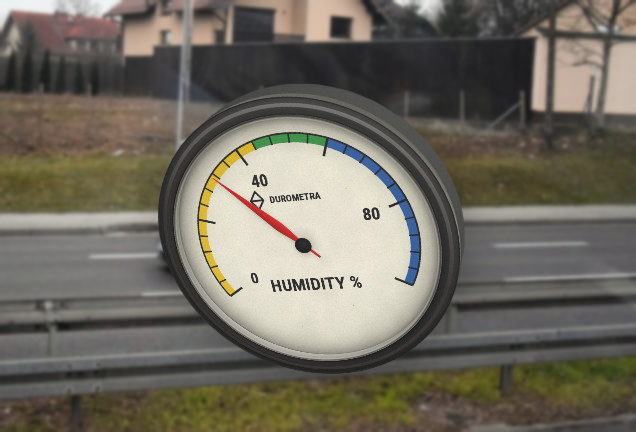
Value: 32 %
